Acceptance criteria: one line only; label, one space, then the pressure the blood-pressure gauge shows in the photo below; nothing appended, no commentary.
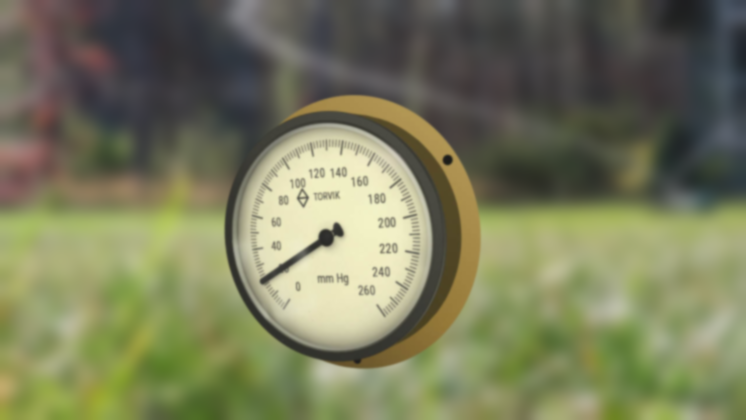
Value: 20 mmHg
